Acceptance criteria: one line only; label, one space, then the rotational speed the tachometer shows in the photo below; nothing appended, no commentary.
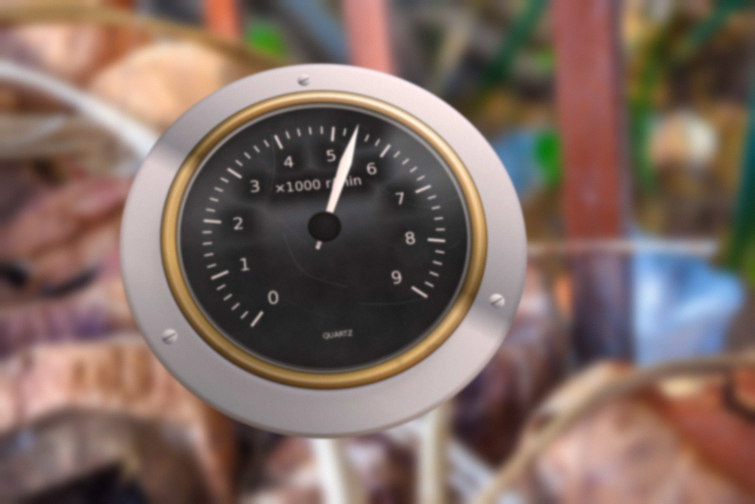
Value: 5400 rpm
